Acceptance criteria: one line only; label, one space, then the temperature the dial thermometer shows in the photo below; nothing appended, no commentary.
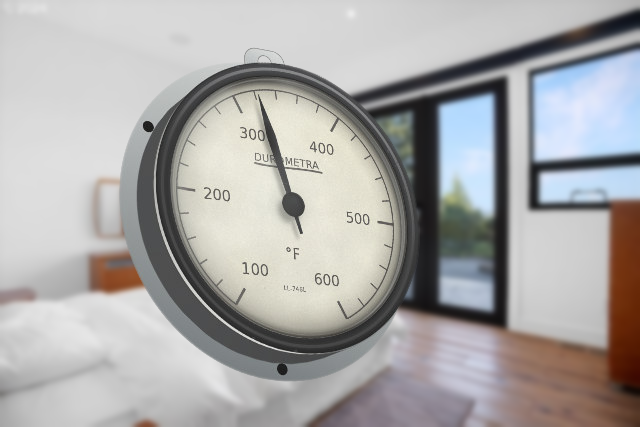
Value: 320 °F
